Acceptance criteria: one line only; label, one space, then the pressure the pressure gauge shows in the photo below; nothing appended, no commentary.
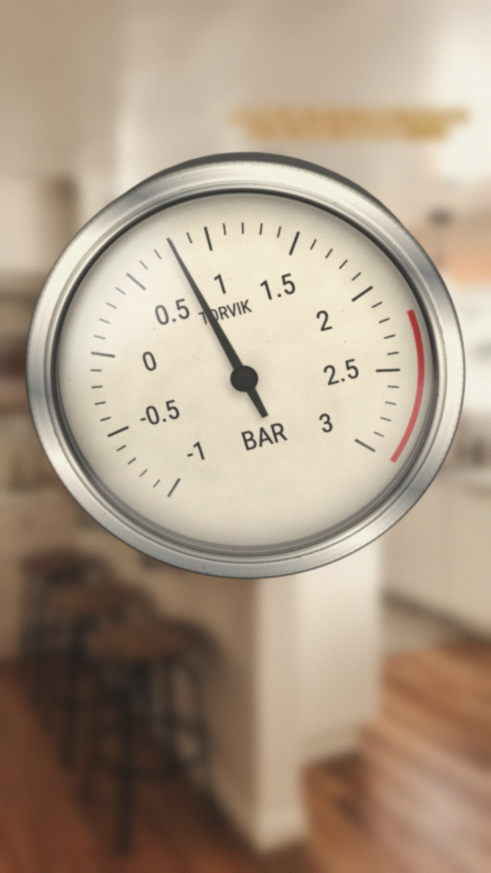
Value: 0.8 bar
